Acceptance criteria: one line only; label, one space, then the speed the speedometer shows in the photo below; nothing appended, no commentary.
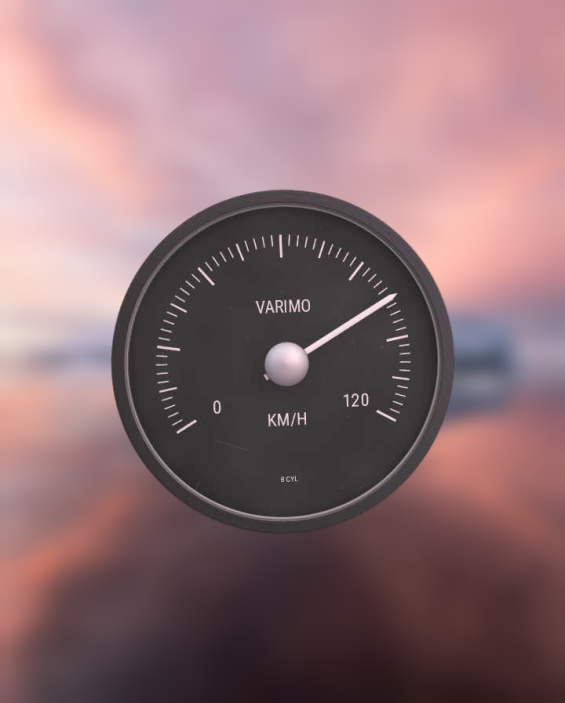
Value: 90 km/h
